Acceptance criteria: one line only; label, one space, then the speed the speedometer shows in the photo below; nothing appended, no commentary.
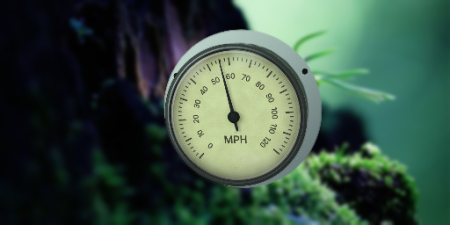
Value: 56 mph
